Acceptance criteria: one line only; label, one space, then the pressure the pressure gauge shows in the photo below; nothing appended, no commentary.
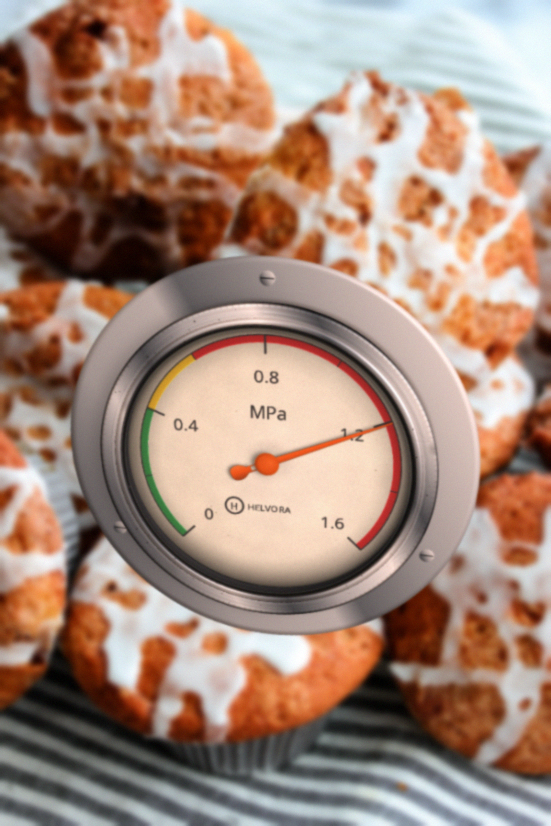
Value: 1.2 MPa
